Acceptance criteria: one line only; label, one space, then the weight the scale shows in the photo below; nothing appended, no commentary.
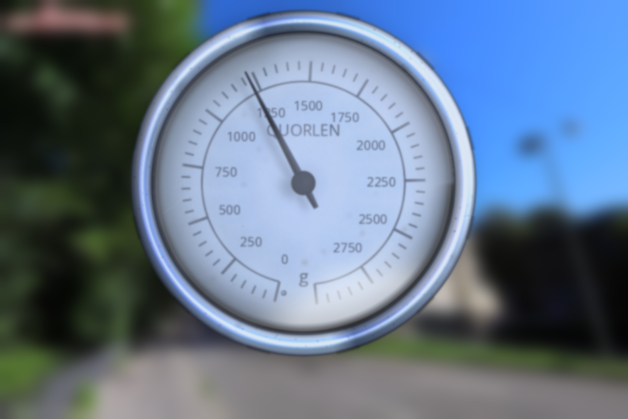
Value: 1225 g
